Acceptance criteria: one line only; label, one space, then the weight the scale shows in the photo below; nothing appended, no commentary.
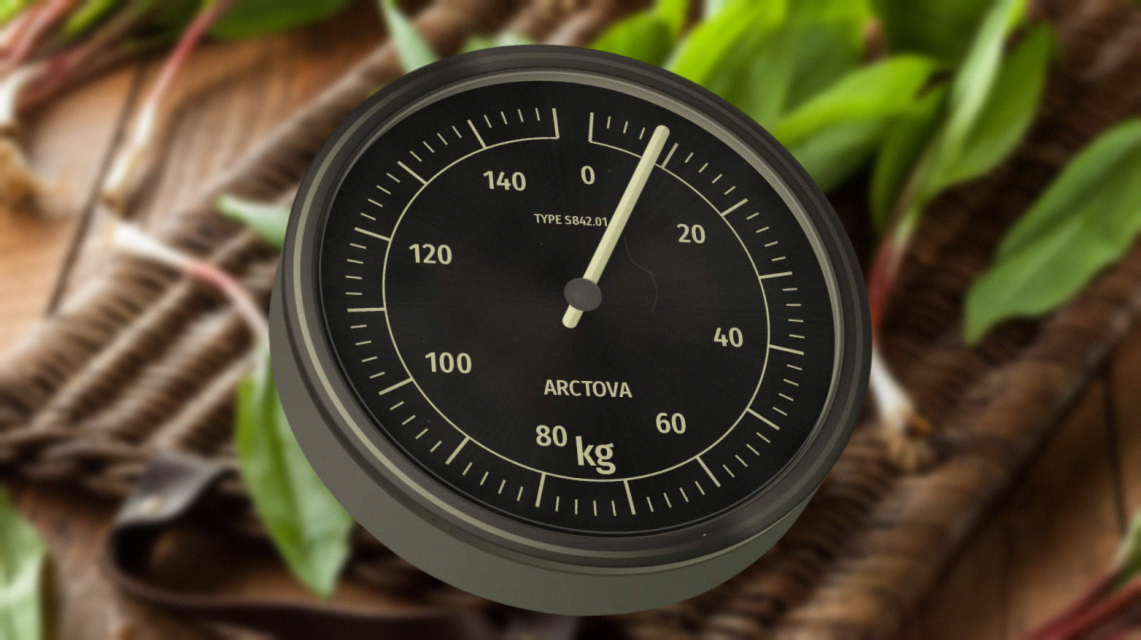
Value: 8 kg
